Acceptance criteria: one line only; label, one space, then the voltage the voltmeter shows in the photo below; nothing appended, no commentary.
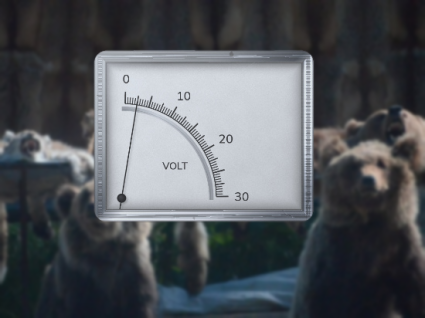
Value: 2.5 V
